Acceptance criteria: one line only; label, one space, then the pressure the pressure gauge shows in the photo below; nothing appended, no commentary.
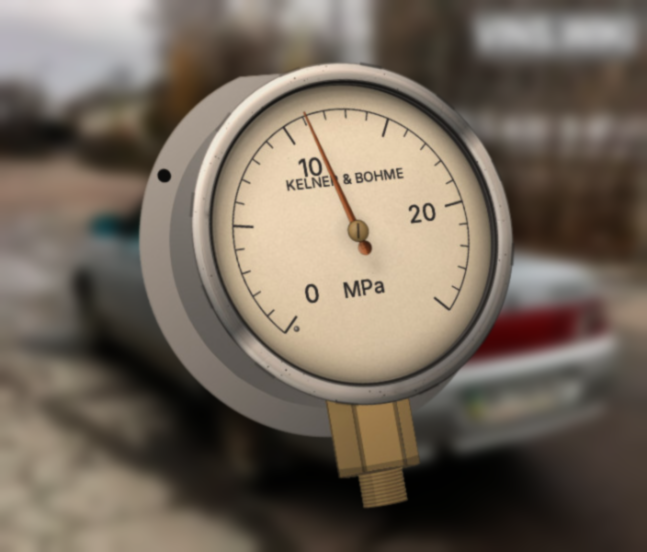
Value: 11 MPa
